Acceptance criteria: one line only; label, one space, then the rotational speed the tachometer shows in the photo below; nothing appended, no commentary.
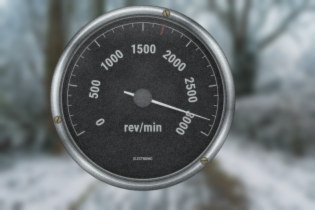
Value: 2850 rpm
